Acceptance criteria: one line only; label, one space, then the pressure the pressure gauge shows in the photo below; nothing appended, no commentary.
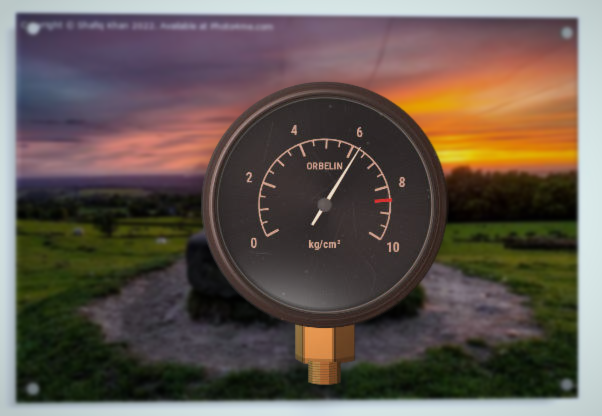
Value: 6.25 kg/cm²
